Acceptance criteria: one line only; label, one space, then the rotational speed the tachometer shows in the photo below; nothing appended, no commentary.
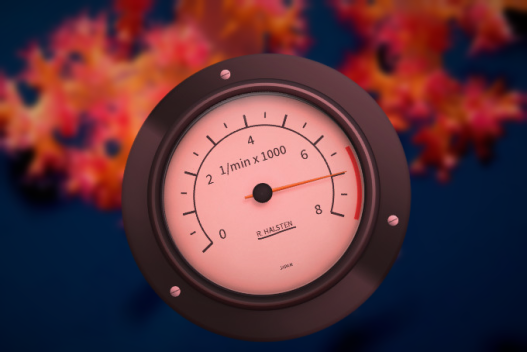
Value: 7000 rpm
